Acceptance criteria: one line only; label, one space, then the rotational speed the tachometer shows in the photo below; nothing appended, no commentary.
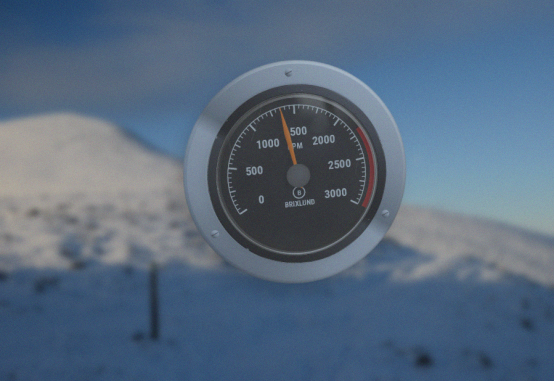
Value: 1350 rpm
